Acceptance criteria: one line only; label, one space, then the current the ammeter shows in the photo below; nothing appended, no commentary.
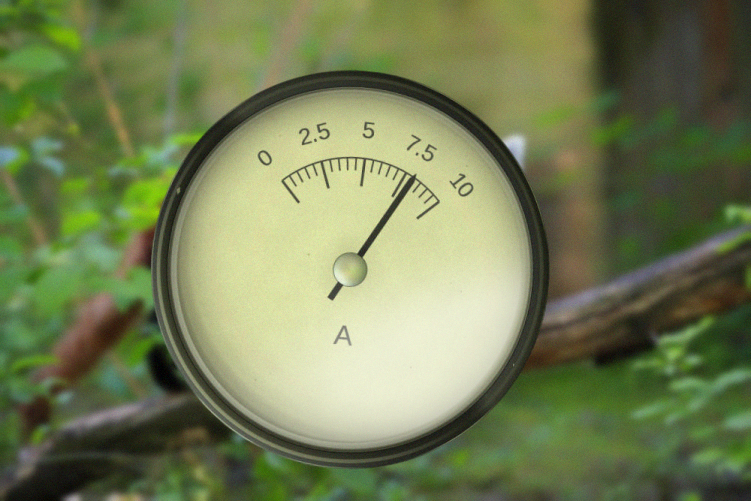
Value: 8 A
